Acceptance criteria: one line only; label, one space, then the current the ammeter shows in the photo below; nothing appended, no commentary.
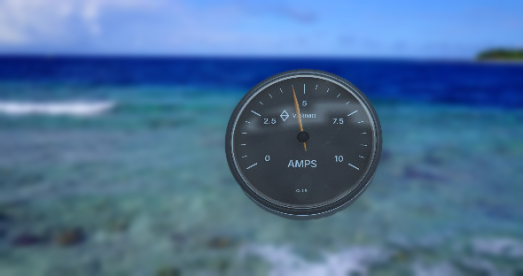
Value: 4.5 A
